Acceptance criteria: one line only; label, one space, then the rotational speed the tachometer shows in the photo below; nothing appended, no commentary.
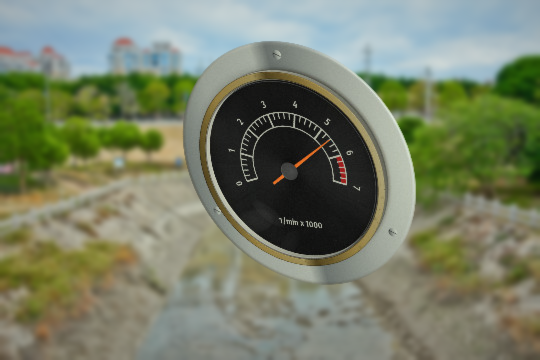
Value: 5400 rpm
